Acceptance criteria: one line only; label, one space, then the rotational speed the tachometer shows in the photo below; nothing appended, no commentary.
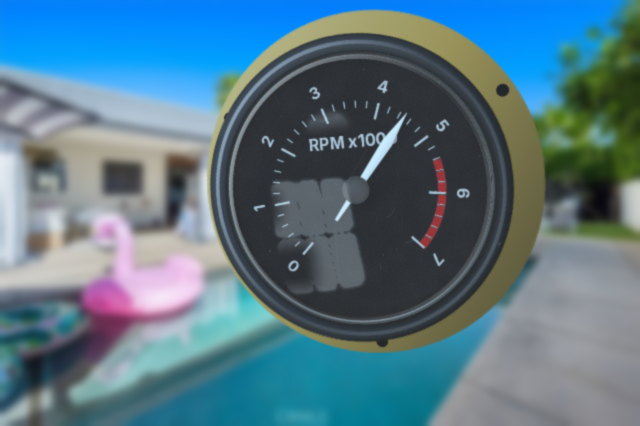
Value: 4500 rpm
